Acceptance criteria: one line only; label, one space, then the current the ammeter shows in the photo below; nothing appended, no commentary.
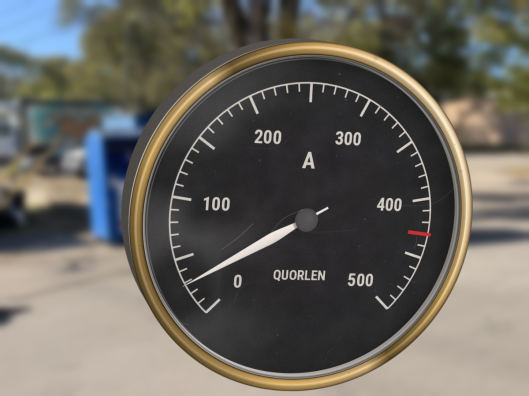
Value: 30 A
